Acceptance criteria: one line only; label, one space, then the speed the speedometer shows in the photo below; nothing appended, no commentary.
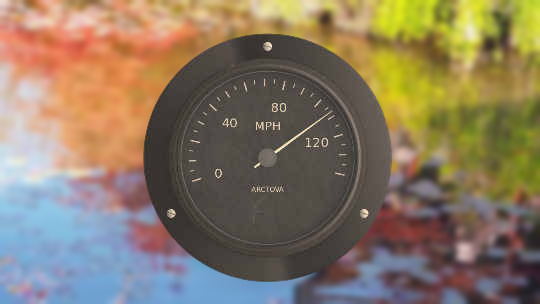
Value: 107.5 mph
